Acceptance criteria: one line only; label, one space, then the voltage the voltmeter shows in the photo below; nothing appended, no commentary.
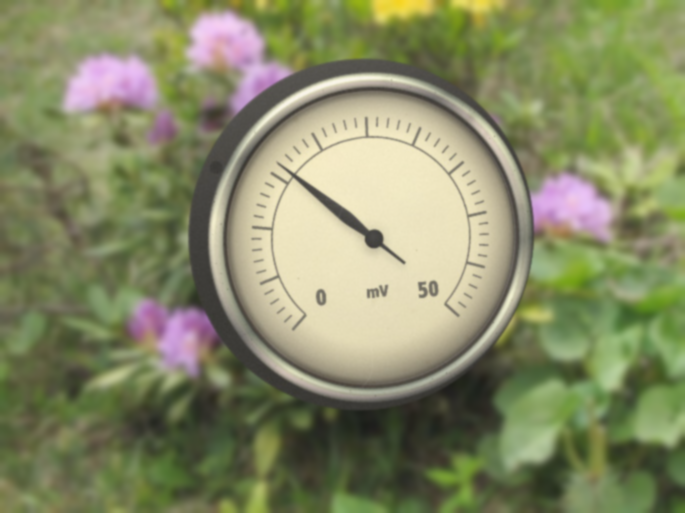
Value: 16 mV
